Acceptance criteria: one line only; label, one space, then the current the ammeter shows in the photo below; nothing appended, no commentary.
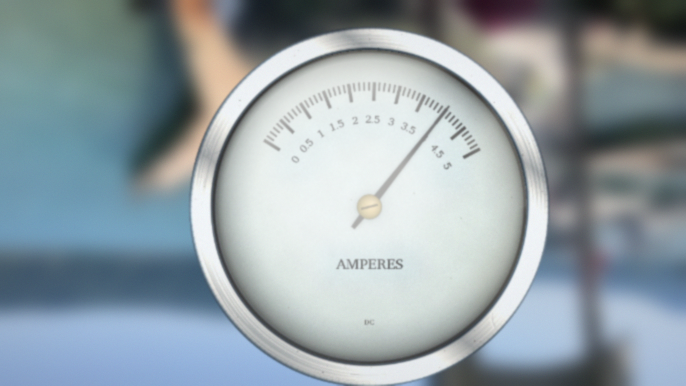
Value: 4 A
